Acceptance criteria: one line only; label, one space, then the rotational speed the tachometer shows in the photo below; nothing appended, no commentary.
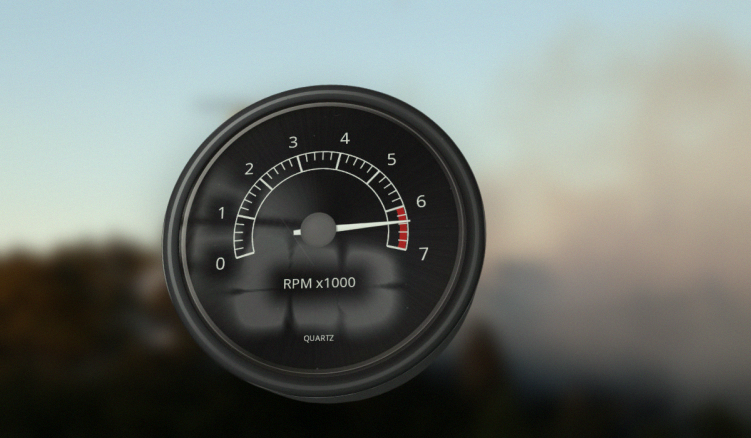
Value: 6400 rpm
